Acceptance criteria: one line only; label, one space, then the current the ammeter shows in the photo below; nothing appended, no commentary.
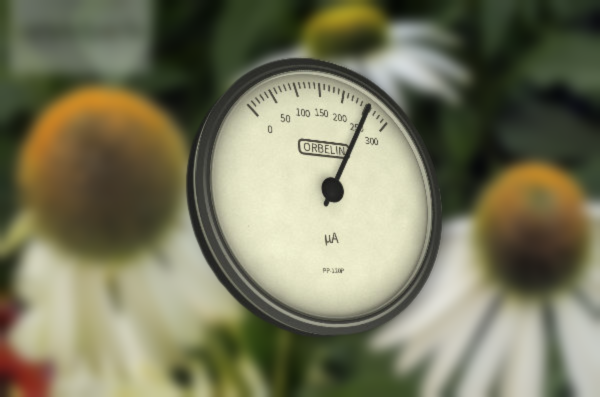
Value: 250 µA
